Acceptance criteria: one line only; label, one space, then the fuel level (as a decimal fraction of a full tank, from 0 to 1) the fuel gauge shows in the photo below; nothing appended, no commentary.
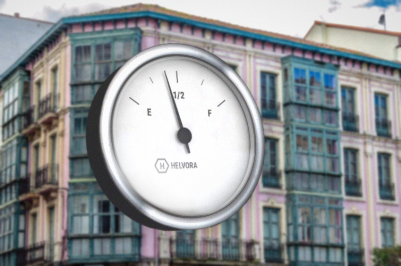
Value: 0.375
